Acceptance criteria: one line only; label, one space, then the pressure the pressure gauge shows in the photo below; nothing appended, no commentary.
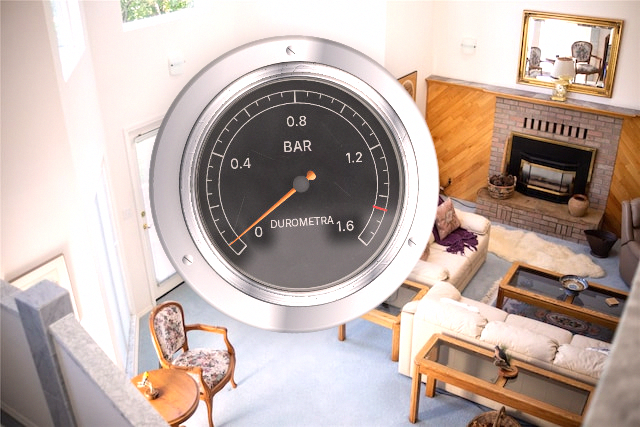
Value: 0.05 bar
